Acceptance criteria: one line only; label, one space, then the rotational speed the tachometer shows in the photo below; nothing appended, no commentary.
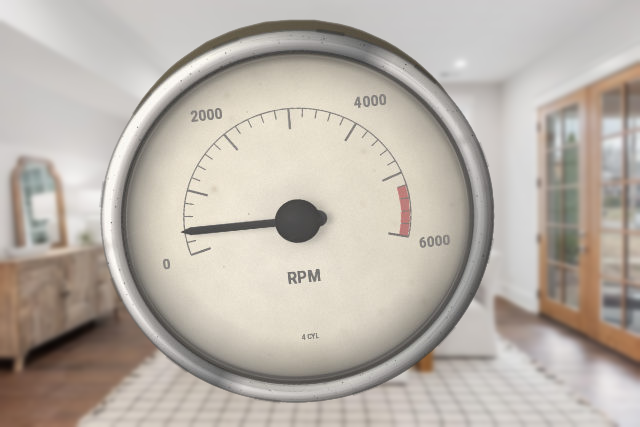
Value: 400 rpm
